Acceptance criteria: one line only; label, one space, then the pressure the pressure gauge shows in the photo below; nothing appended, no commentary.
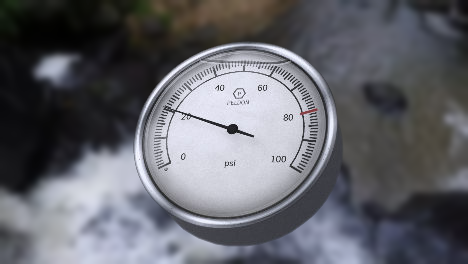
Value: 20 psi
